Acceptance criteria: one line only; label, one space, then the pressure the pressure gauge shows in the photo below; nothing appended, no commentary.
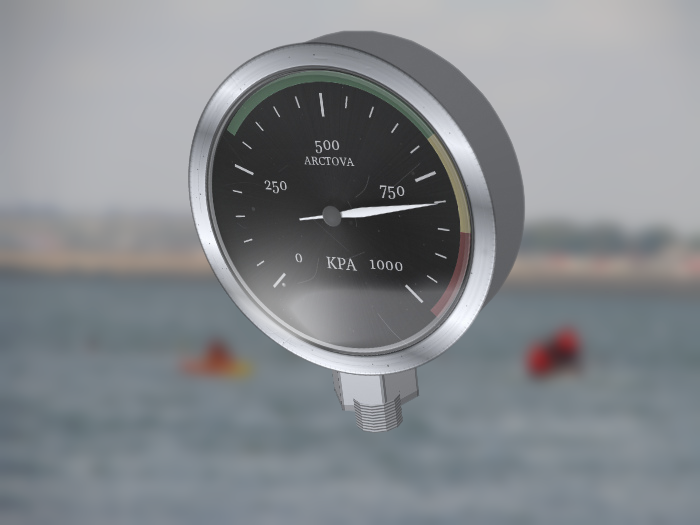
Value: 800 kPa
